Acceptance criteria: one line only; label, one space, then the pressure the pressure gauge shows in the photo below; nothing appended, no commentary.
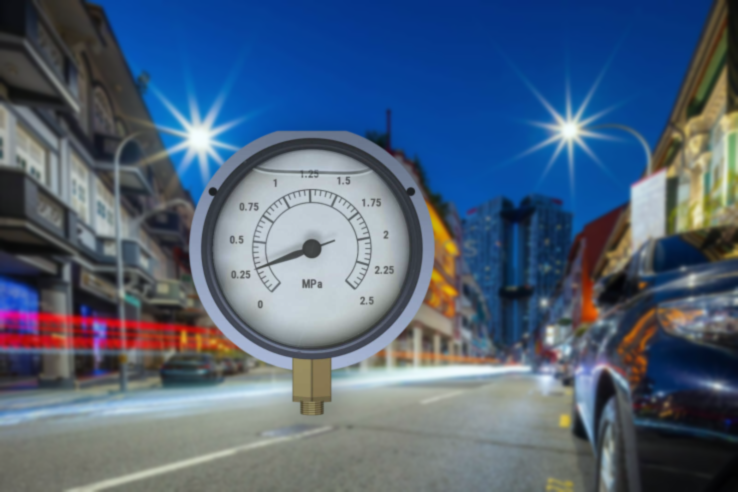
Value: 0.25 MPa
